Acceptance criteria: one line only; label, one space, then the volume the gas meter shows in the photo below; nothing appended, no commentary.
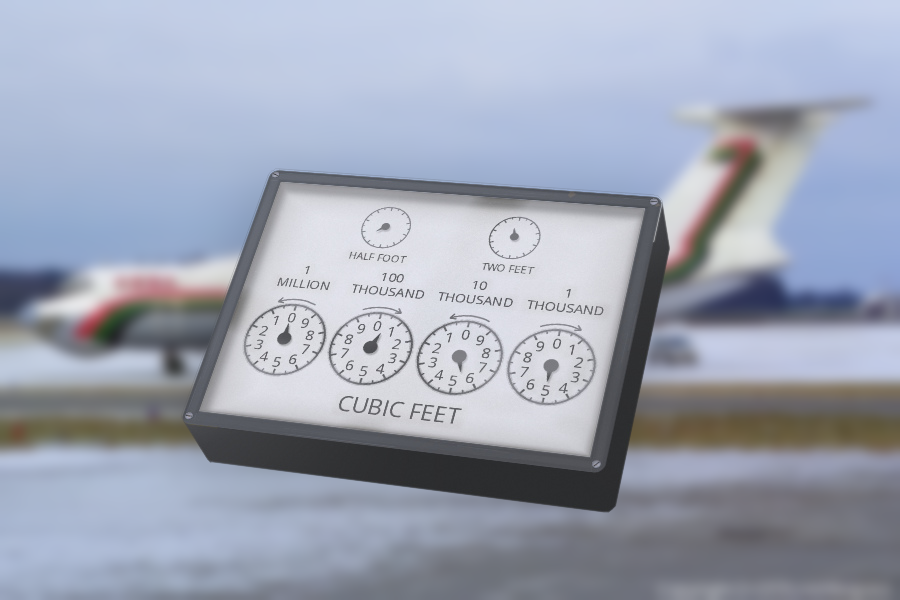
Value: 5500 ft³
